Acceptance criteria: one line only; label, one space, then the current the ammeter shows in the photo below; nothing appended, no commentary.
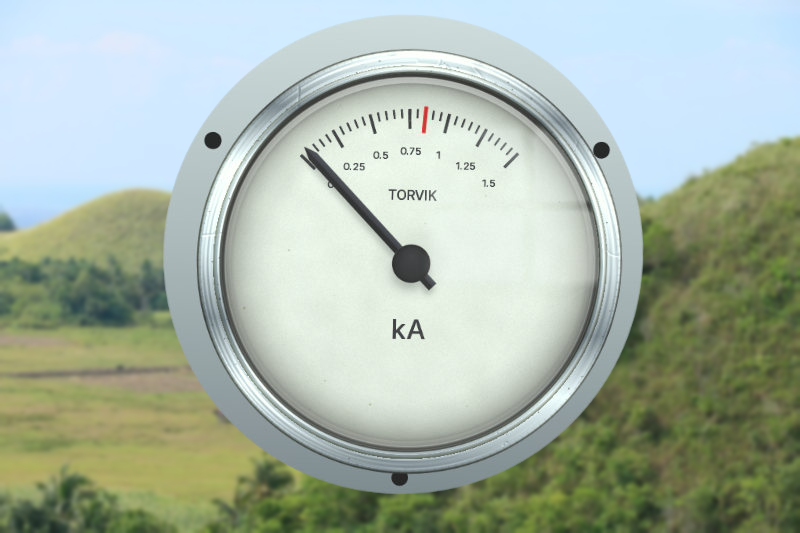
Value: 0.05 kA
